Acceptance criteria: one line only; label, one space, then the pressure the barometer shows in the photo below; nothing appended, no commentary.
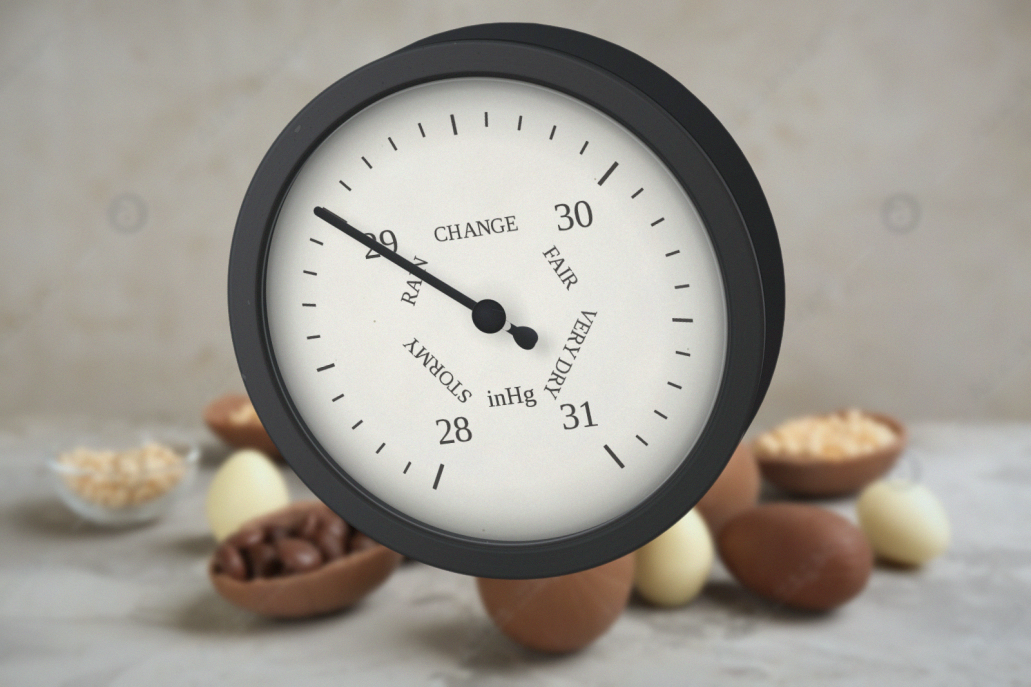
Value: 29 inHg
